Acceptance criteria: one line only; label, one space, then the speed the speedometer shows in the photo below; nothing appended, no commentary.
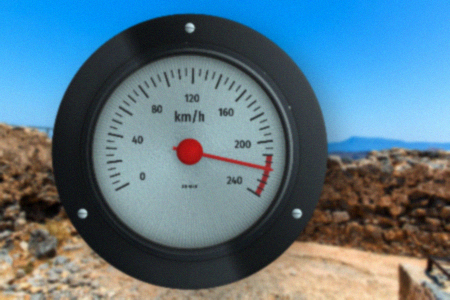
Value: 220 km/h
